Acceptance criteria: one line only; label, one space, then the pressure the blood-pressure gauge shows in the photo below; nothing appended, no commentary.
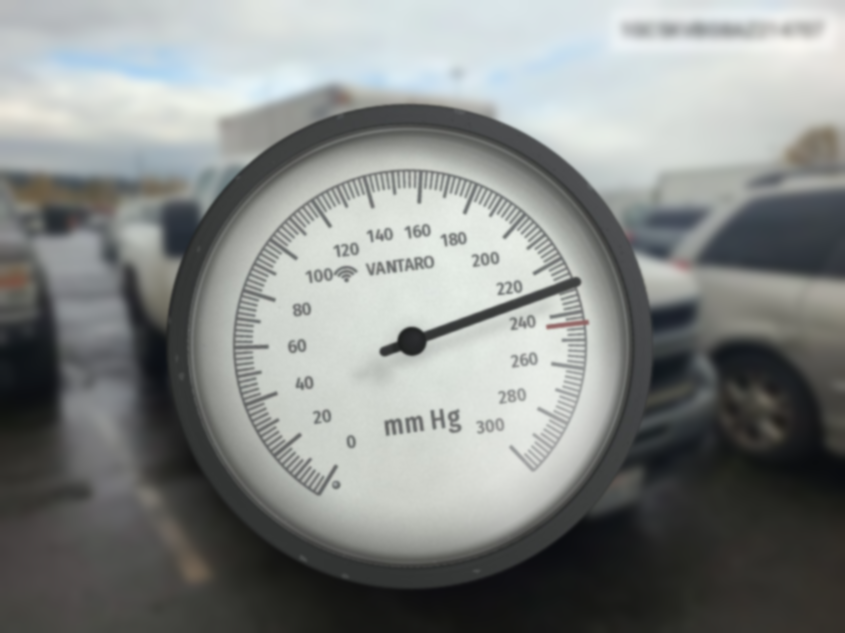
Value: 230 mmHg
